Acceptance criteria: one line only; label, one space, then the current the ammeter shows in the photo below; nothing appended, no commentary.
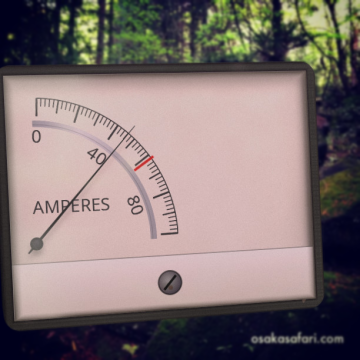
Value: 46 A
